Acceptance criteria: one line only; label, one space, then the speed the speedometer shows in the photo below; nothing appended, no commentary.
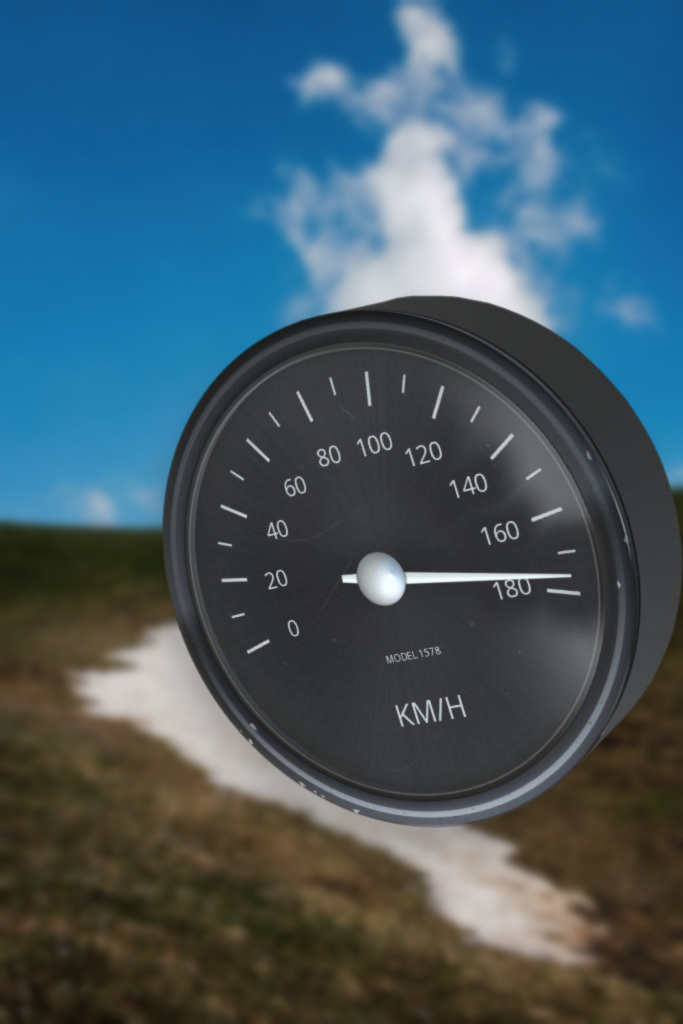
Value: 175 km/h
